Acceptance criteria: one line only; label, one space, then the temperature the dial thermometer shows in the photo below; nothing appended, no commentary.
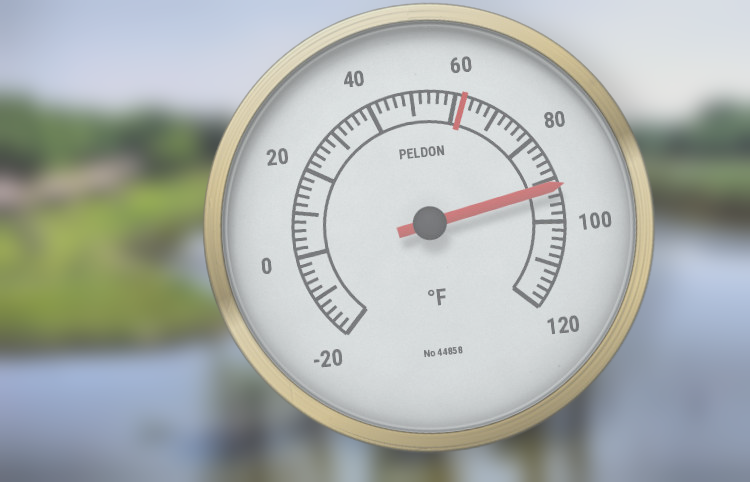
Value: 92 °F
